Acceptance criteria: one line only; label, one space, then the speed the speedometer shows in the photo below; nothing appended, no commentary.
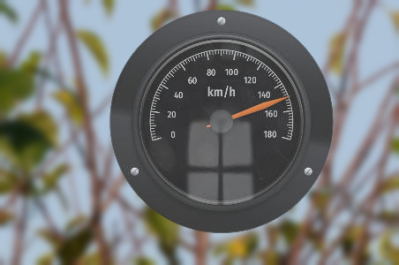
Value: 150 km/h
